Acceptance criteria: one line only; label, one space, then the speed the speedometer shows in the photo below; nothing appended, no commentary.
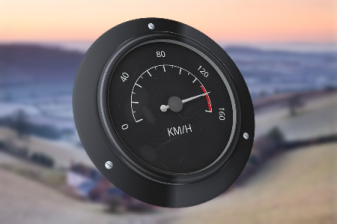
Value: 140 km/h
